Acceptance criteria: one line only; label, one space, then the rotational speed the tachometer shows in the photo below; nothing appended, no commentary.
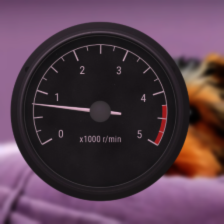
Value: 750 rpm
